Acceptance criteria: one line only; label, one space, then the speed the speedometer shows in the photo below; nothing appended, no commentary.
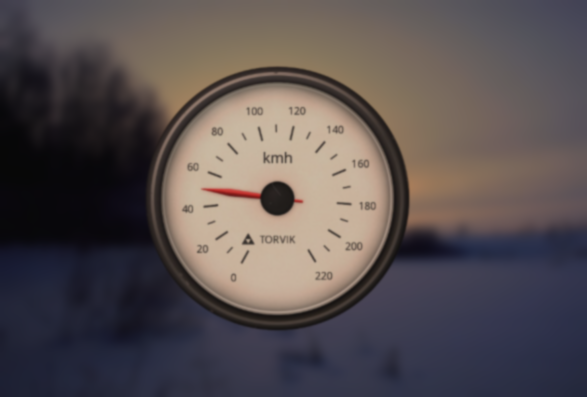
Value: 50 km/h
